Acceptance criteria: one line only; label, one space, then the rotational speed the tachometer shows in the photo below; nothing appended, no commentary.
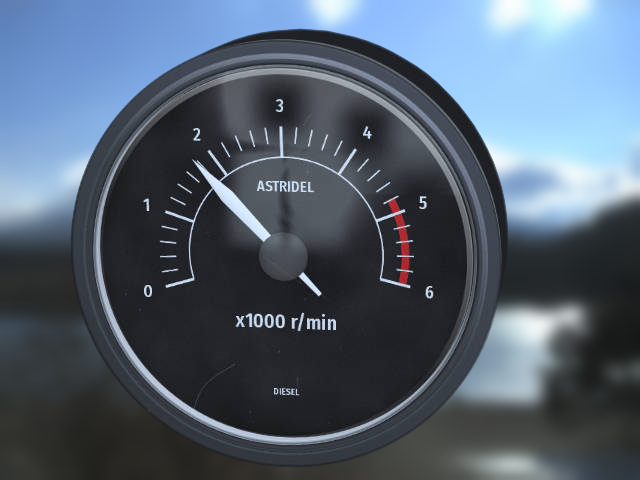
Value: 1800 rpm
